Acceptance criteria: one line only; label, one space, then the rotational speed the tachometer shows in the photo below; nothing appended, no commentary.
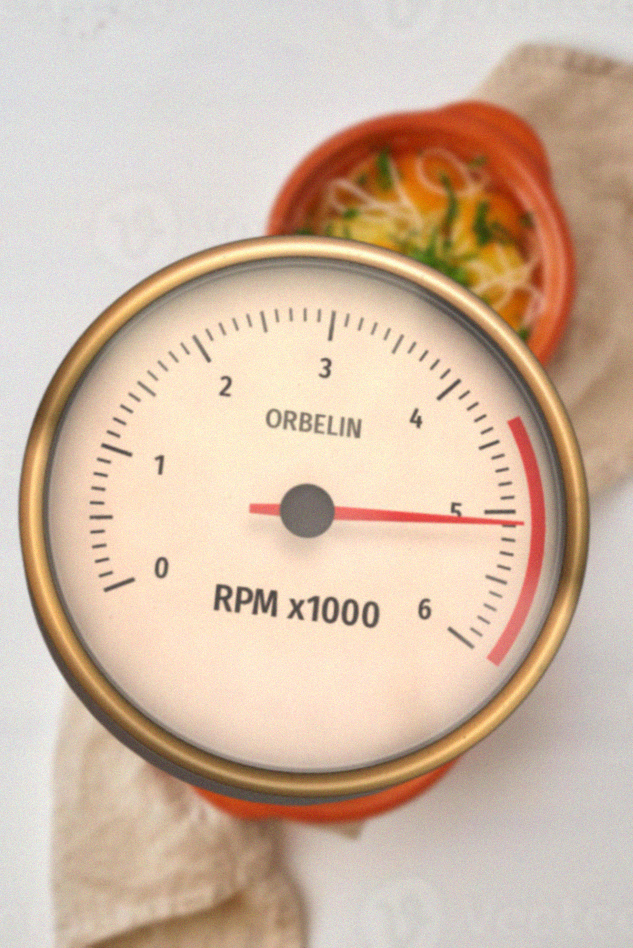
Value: 5100 rpm
